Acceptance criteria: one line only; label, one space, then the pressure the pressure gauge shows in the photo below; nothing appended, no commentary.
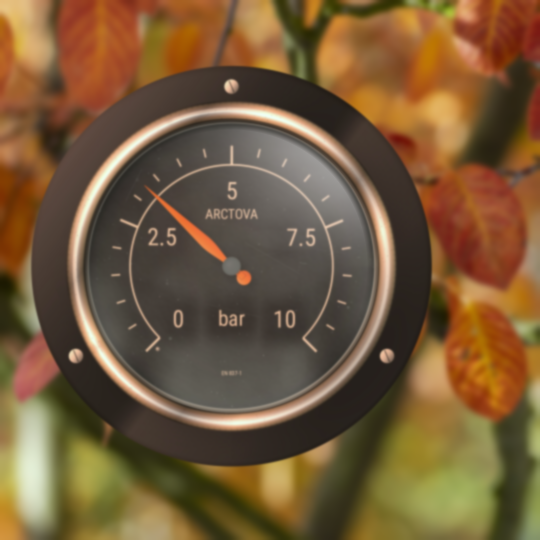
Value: 3.25 bar
